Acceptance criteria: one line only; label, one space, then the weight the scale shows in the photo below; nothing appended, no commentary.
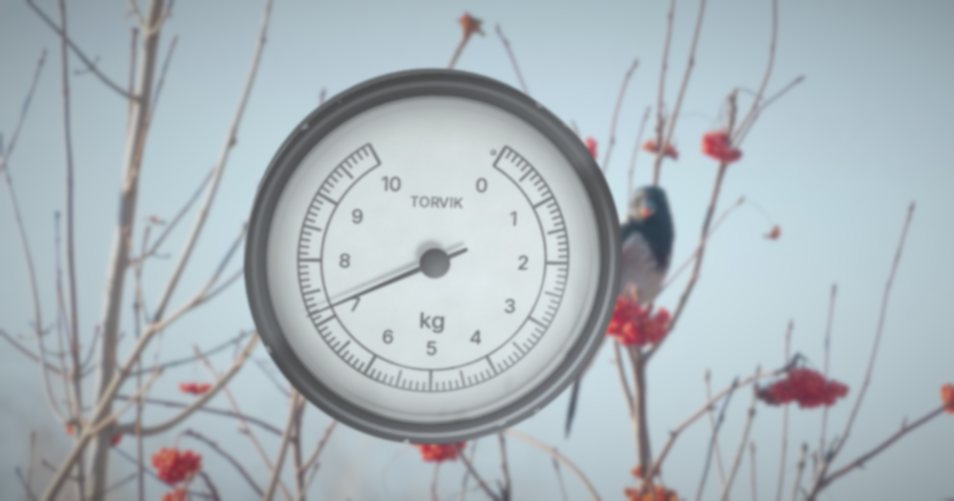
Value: 7.2 kg
